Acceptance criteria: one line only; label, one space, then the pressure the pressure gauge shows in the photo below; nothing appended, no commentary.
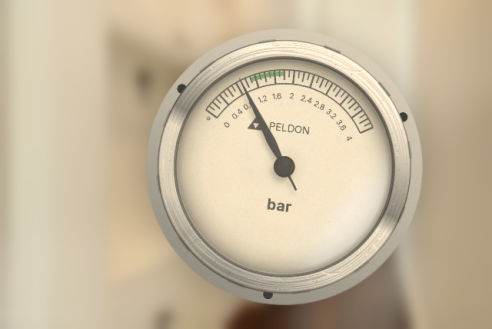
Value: 0.9 bar
